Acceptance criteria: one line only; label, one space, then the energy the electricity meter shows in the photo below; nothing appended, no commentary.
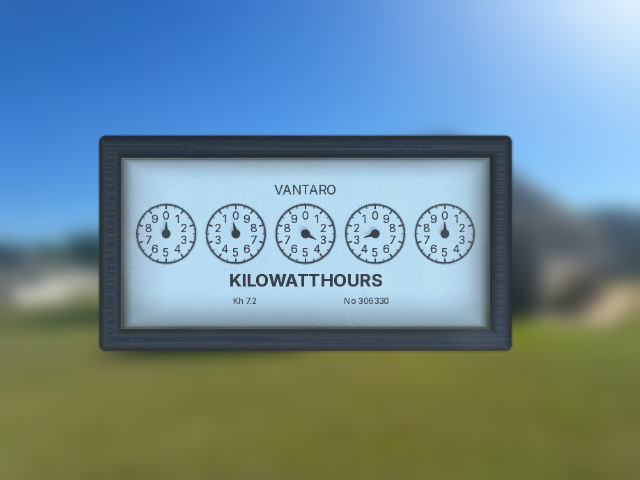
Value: 330 kWh
